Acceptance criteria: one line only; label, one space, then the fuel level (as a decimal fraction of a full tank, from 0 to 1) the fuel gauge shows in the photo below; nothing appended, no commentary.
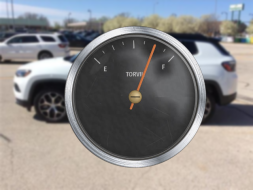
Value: 0.75
